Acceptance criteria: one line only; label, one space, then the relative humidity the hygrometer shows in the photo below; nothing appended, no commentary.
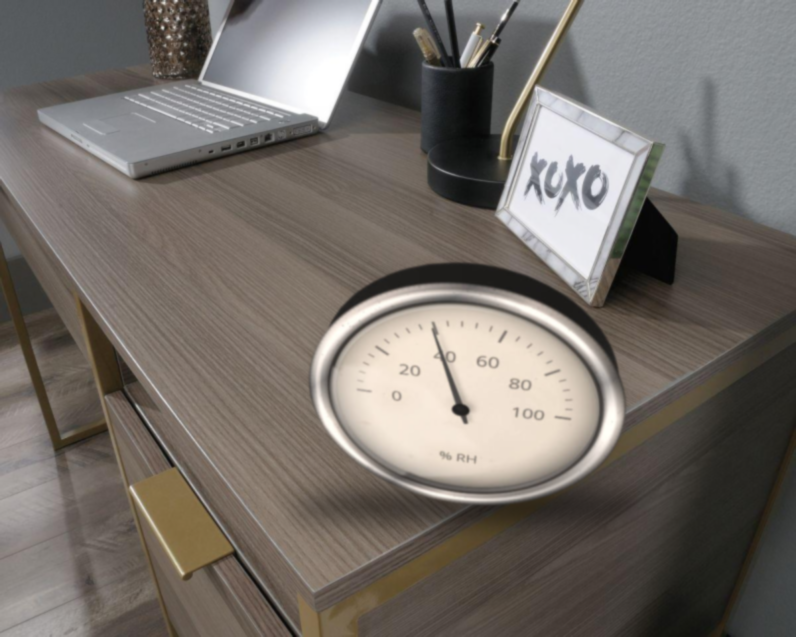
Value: 40 %
